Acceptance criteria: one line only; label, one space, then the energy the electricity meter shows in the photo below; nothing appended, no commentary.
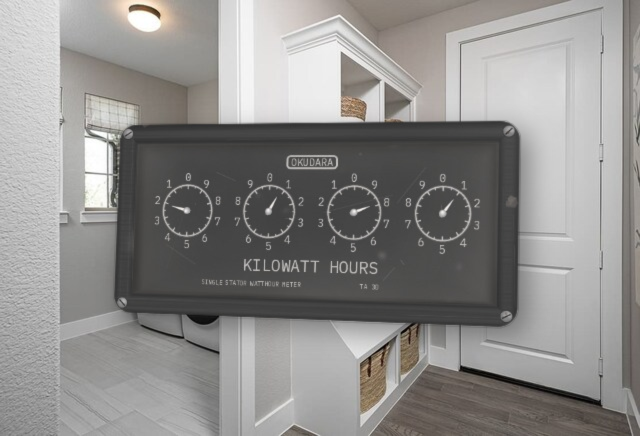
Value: 2081 kWh
